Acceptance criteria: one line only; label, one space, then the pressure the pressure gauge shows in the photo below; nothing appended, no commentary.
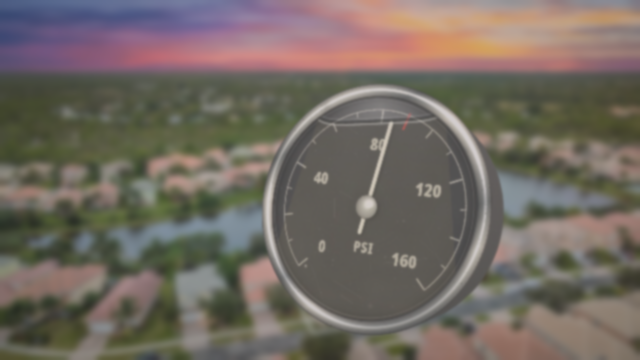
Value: 85 psi
